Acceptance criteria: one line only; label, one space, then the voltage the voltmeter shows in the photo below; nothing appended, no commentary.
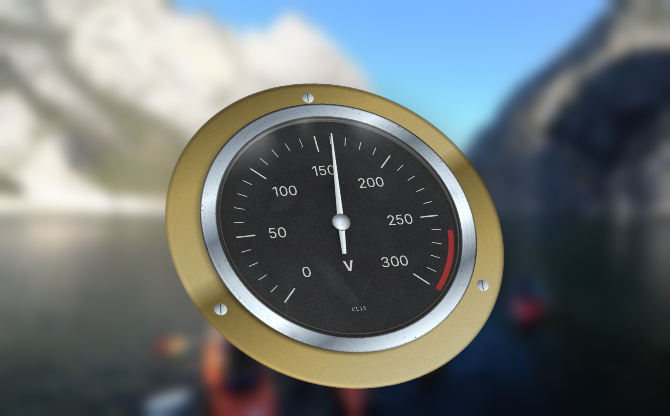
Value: 160 V
